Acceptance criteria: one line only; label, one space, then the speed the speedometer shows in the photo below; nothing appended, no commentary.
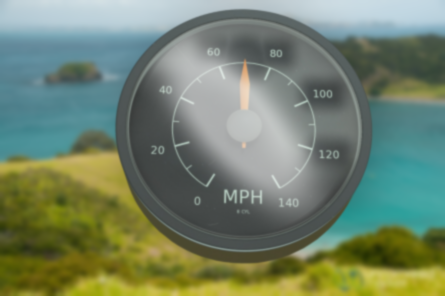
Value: 70 mph
